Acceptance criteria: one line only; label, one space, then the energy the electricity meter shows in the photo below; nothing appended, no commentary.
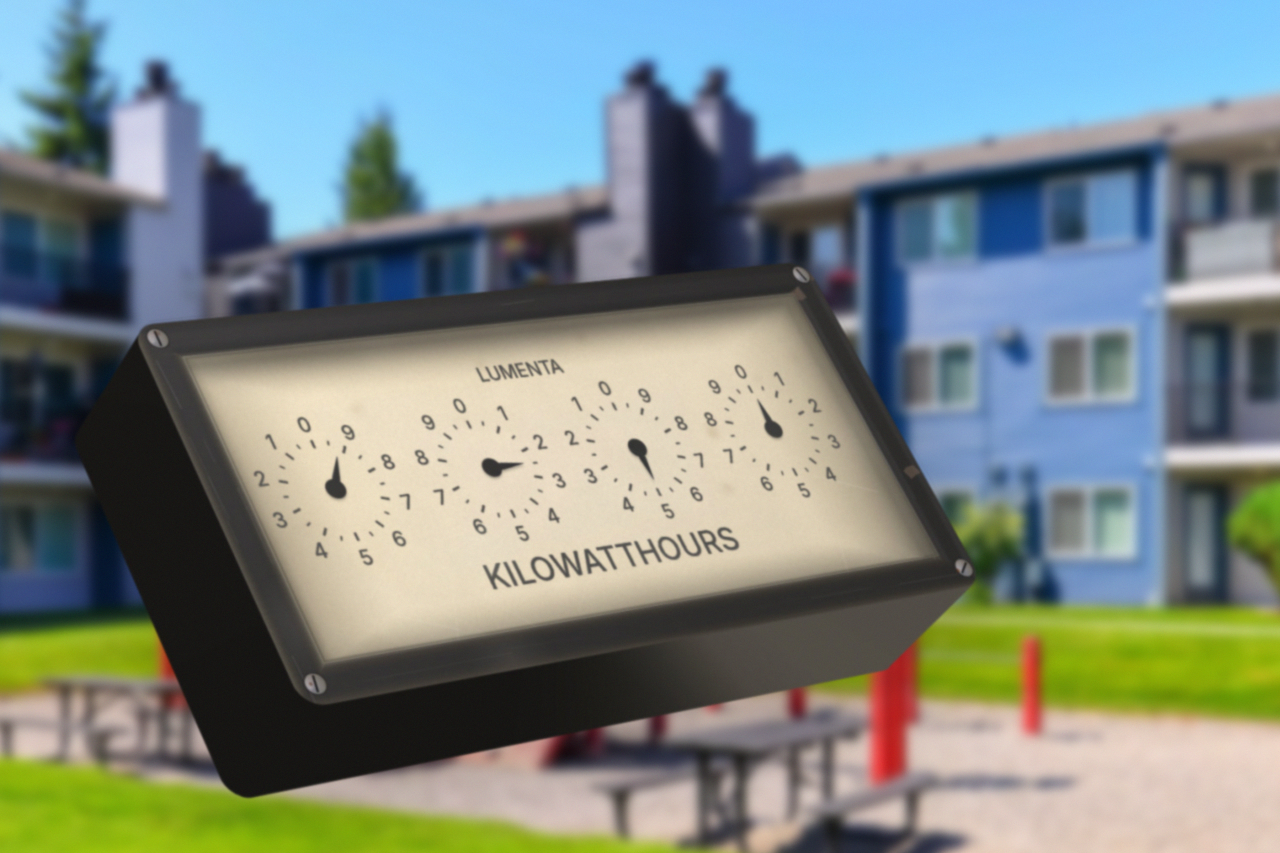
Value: 9250 kWh
